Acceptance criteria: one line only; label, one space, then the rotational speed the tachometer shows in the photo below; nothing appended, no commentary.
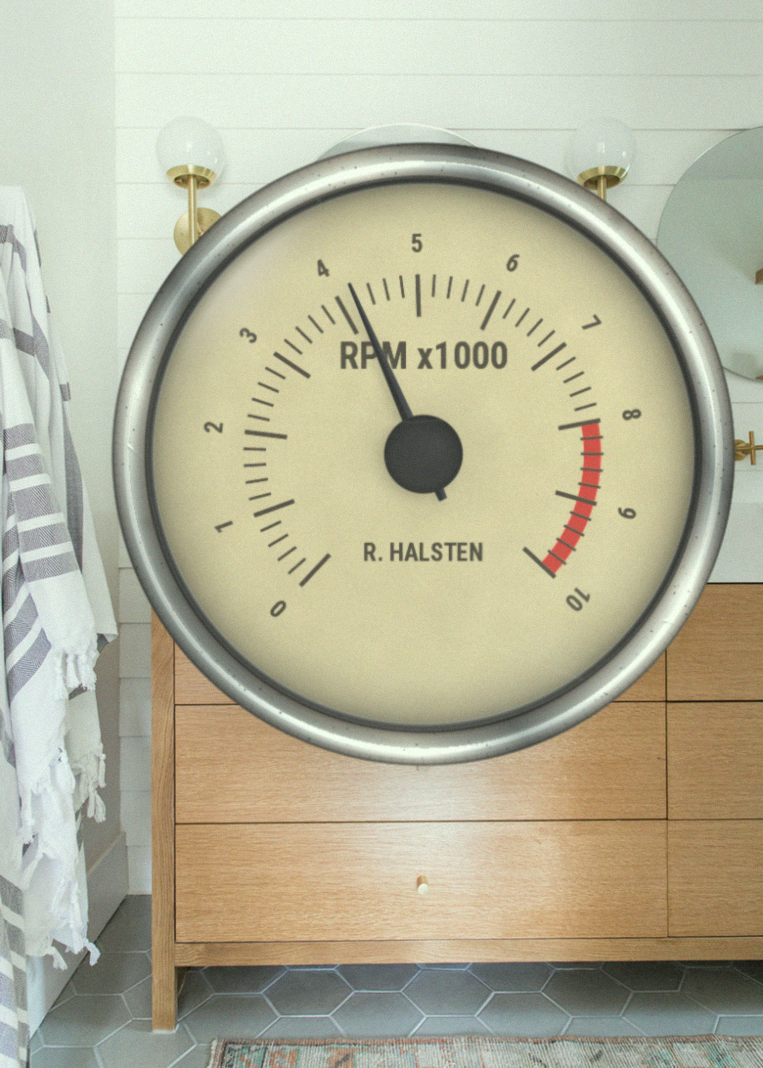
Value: 4200 rpm
